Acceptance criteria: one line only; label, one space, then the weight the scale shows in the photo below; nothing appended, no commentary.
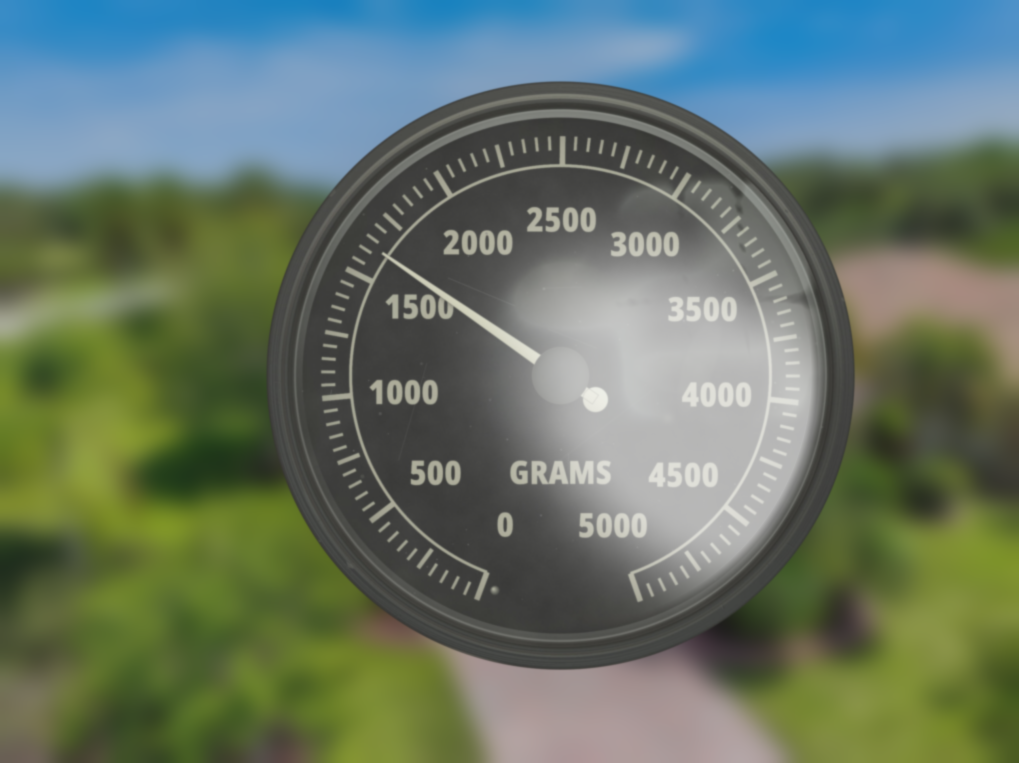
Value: 1625 g
